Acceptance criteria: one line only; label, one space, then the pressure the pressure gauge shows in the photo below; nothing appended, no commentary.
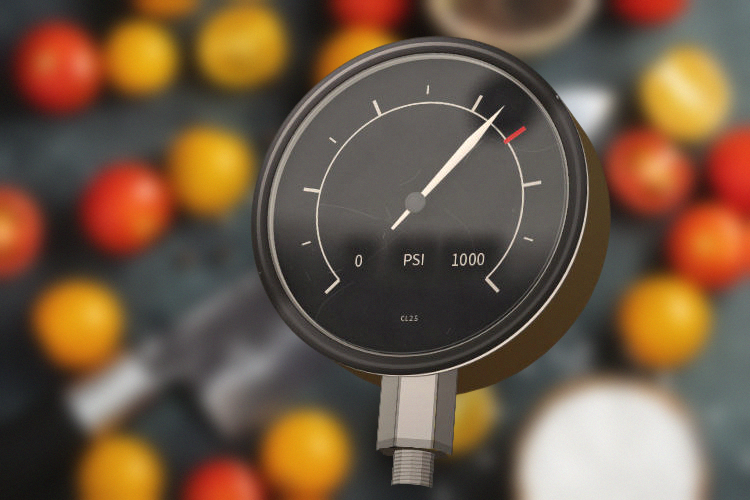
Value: 650 psi
